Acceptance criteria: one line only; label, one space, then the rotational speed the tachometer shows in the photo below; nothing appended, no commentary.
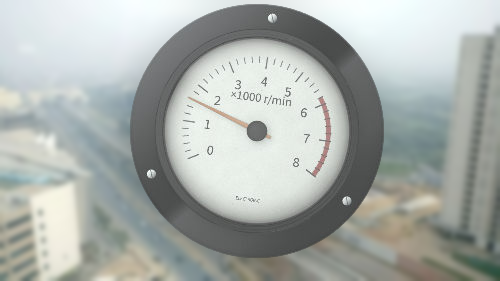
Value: 1600 rpm
